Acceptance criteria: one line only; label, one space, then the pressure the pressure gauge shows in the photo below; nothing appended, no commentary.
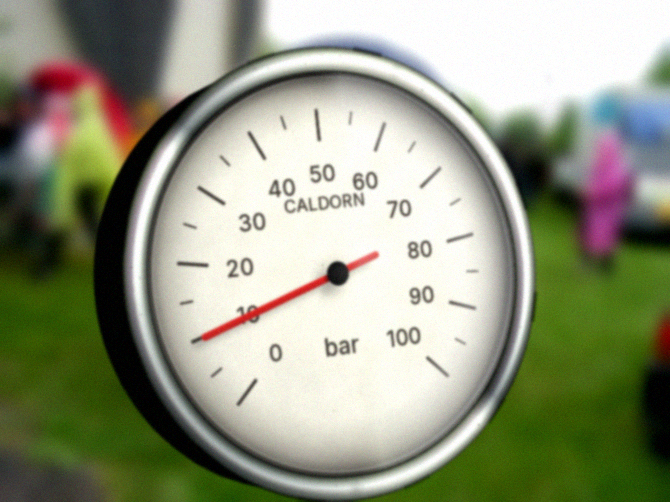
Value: 10 bar
